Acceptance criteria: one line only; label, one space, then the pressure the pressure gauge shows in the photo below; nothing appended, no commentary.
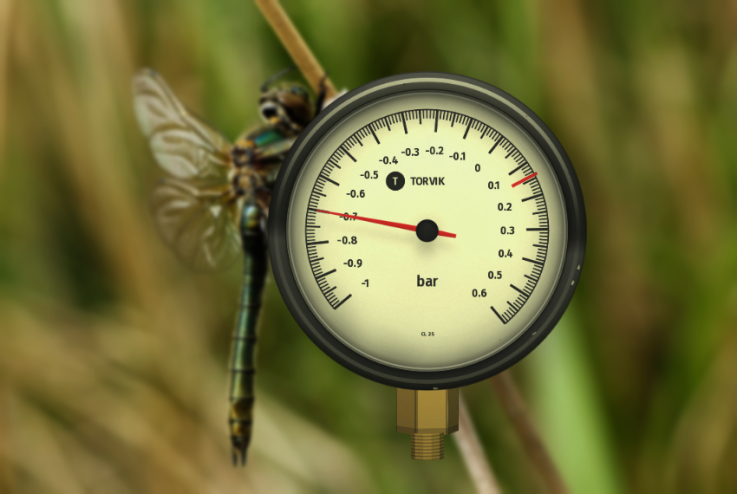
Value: -0.7 bar
